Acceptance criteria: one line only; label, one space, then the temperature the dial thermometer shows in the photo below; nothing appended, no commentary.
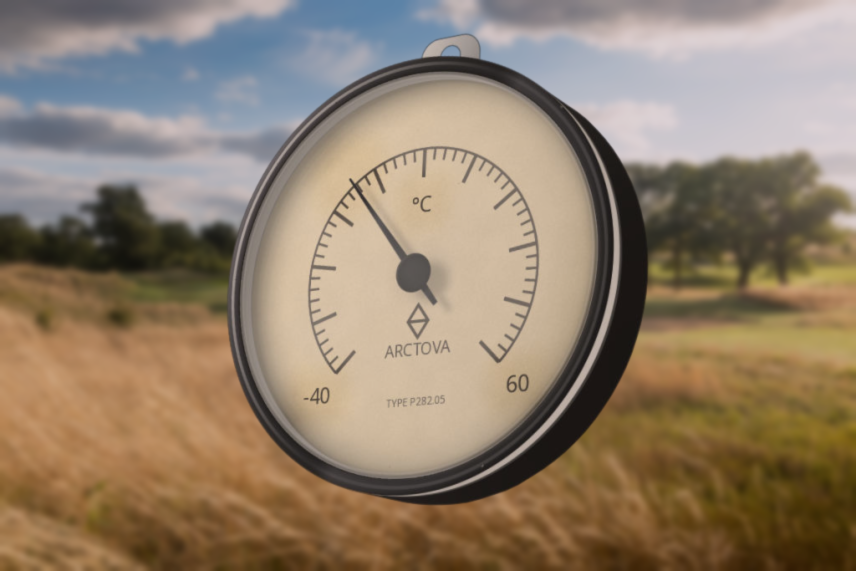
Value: -4 °C
